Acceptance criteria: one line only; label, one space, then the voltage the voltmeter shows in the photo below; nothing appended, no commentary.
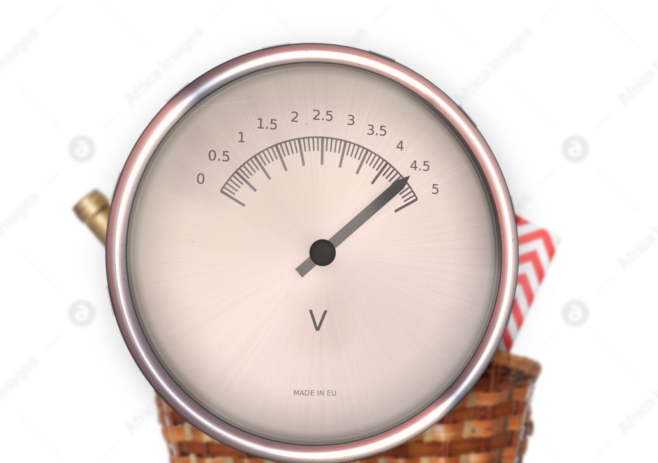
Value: 4.5 V
